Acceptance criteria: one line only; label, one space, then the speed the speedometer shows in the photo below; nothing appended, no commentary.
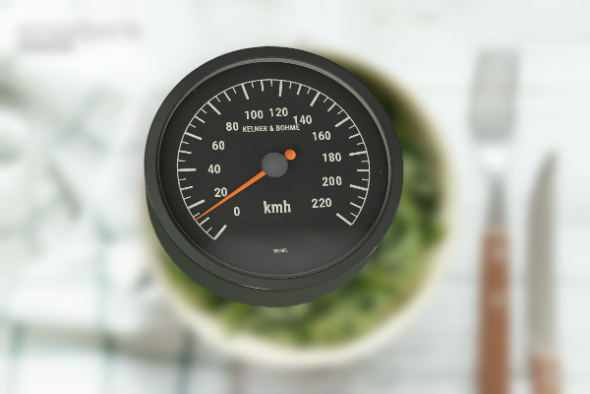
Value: 12.5 km/h
